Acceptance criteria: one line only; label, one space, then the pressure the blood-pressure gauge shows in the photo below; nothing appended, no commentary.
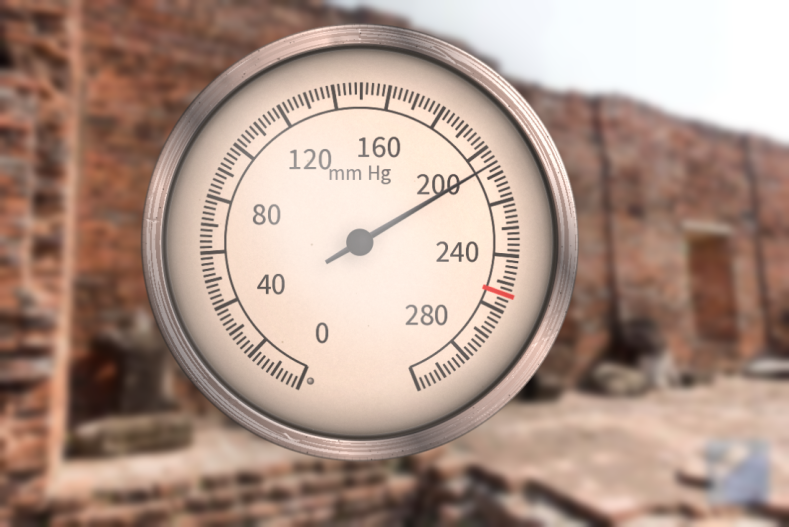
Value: 206 mmHg
